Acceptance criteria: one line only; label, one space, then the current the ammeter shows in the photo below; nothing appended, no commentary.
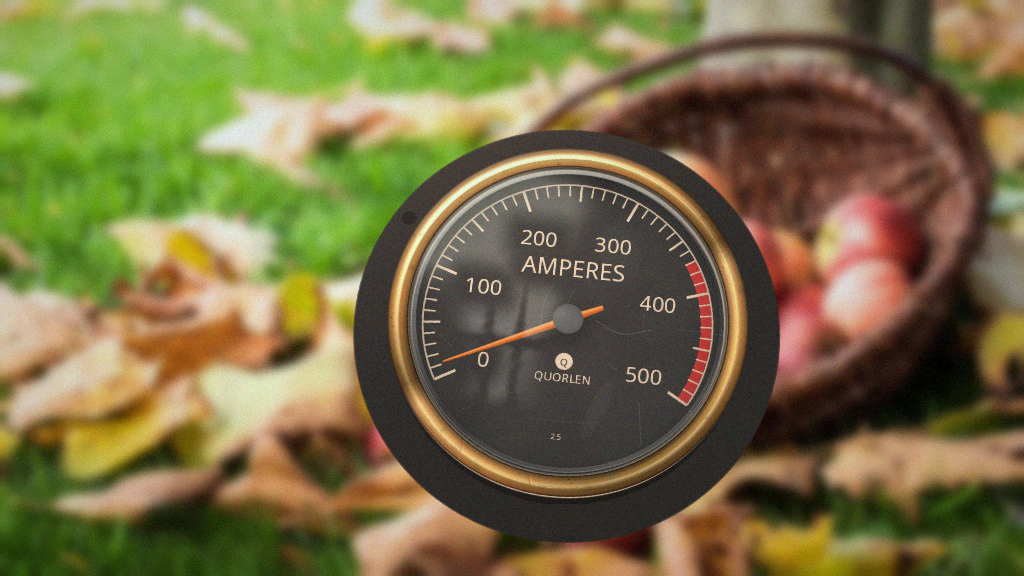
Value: 10 A
